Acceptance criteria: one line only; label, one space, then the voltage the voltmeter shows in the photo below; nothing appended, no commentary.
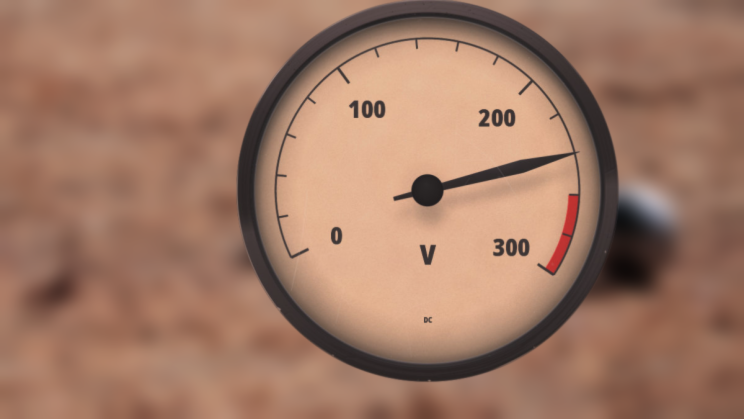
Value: 240 V
